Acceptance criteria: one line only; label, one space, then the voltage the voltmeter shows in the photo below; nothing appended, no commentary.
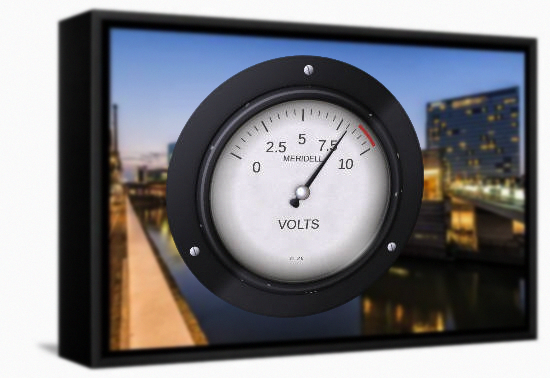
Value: 8 V
